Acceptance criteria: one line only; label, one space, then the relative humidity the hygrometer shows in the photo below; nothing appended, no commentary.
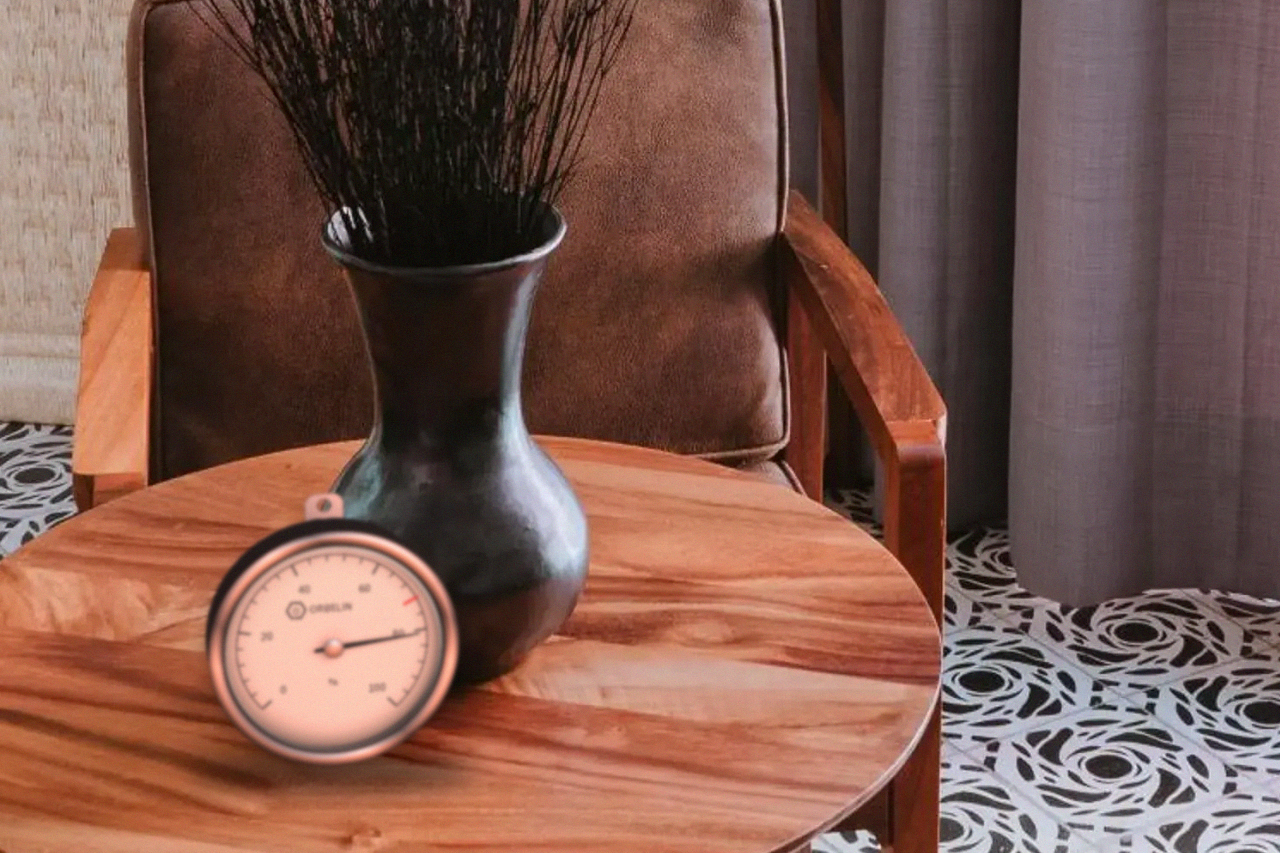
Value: 80 %
